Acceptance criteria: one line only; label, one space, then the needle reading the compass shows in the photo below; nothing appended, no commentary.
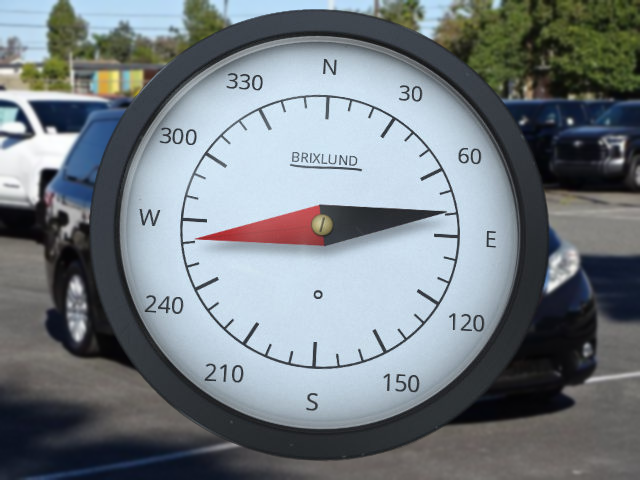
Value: 260 °
